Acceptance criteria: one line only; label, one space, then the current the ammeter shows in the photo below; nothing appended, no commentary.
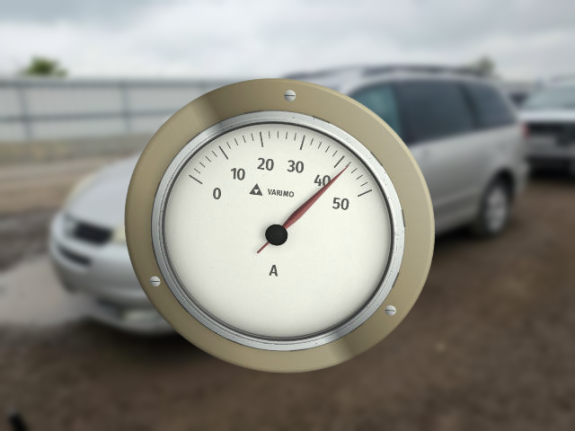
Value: 42 A
